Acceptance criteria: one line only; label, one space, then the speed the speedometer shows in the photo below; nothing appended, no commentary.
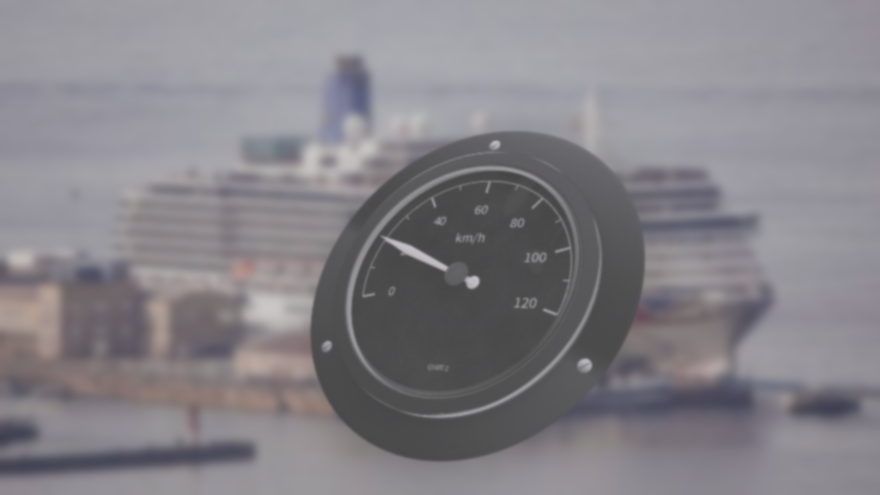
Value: 20 km/h
